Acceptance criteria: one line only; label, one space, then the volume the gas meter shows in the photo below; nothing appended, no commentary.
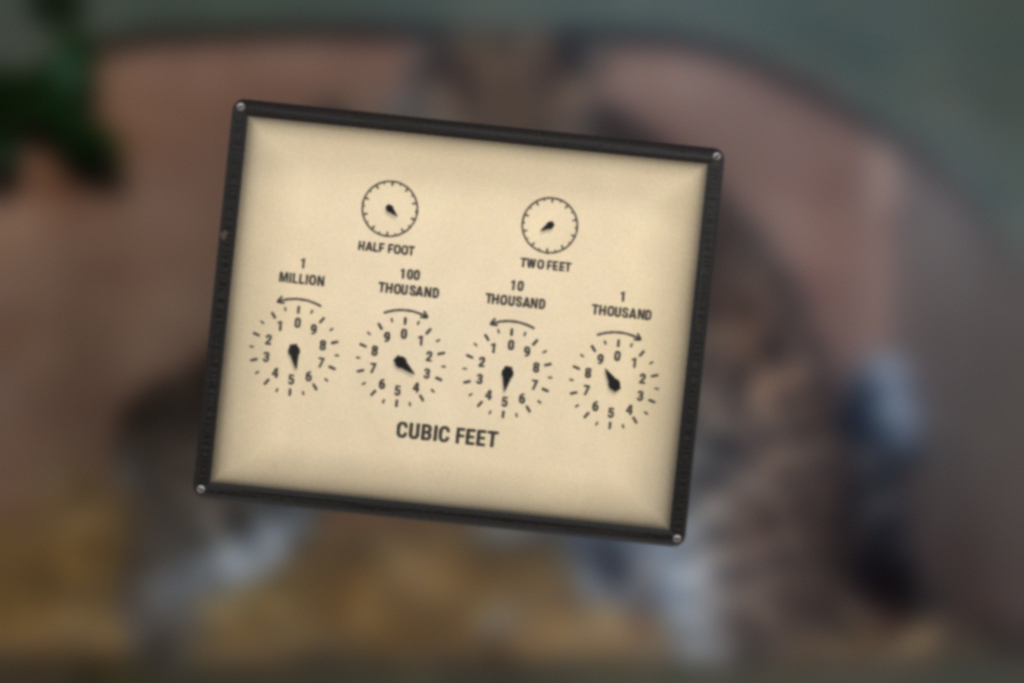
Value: 534900 ft³
